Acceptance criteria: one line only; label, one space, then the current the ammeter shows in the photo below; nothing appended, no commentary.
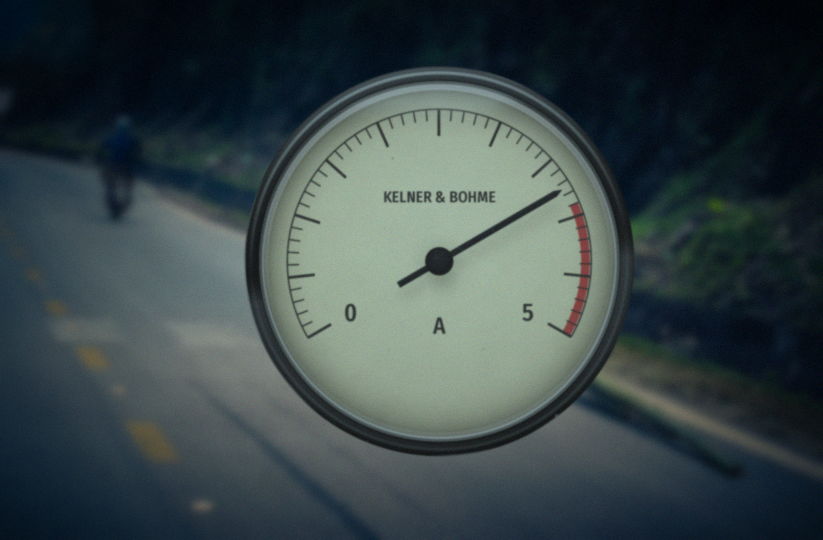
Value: 3.75 A
